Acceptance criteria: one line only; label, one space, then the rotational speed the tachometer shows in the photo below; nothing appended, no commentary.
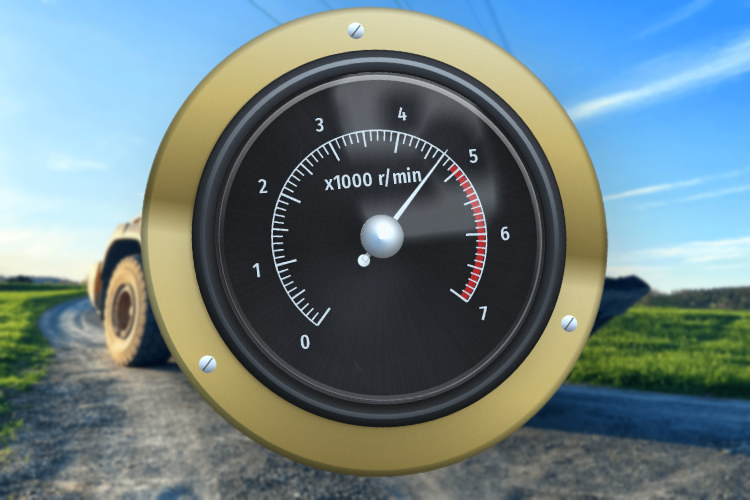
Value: 4700 rpm
